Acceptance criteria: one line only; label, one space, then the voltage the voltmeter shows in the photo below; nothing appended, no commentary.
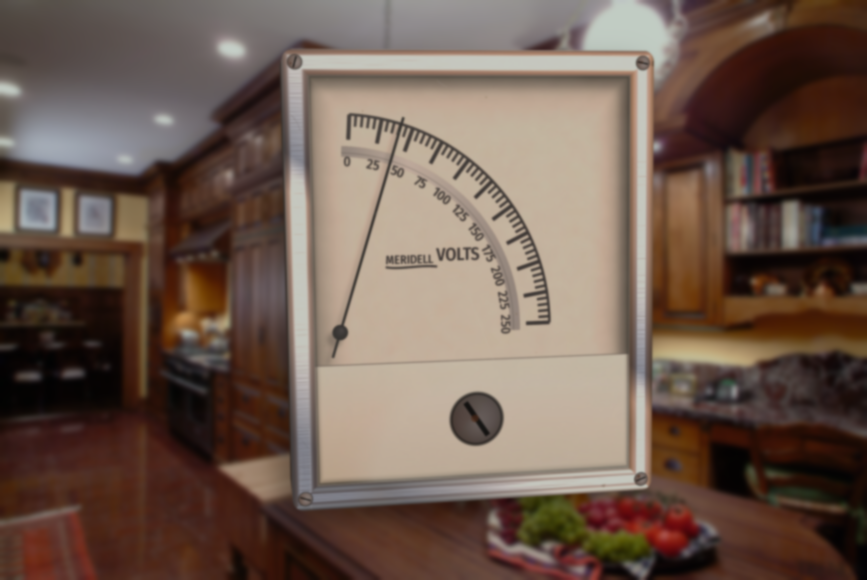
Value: 40 V
